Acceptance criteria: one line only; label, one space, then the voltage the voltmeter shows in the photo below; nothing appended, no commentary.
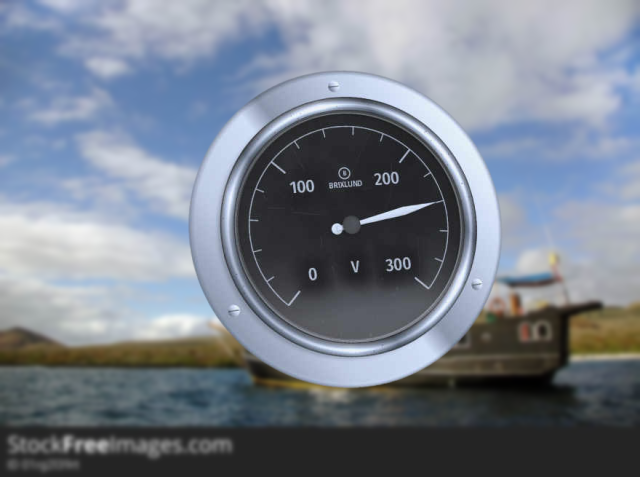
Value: 240 V
